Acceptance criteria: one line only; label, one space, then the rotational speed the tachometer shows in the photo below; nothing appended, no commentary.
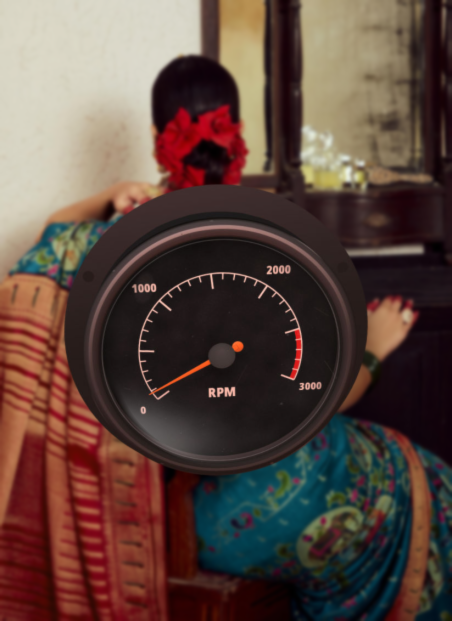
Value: 100 rpm
